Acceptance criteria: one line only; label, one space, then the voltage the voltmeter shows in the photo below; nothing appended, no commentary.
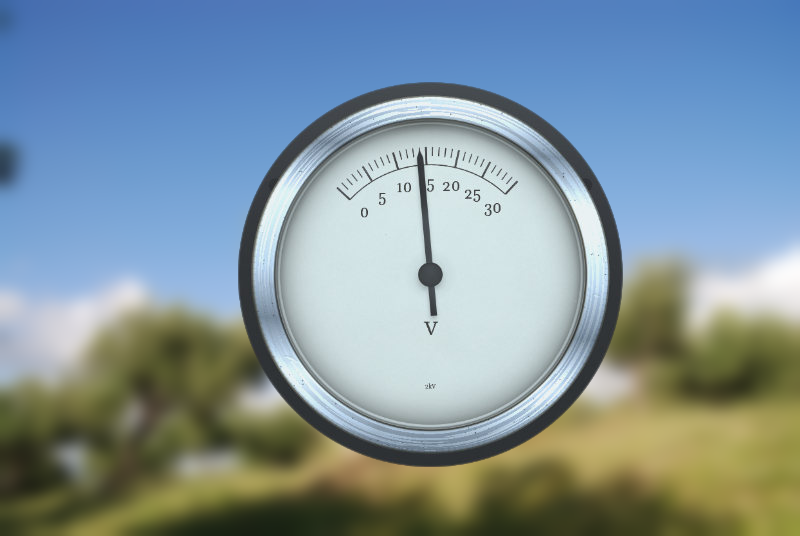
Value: 14 V
